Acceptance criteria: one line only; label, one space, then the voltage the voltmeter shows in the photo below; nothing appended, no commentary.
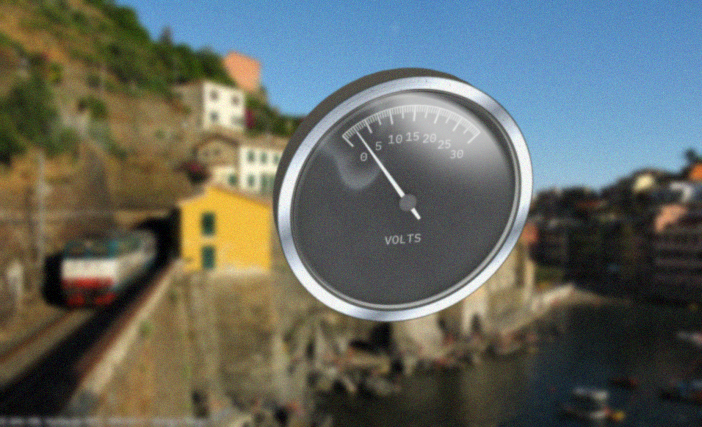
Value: 2.5 V
